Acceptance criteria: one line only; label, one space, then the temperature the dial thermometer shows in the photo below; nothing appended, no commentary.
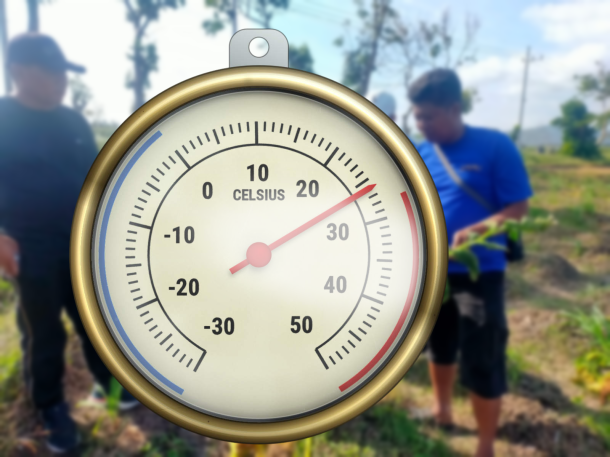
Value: 26 °C
